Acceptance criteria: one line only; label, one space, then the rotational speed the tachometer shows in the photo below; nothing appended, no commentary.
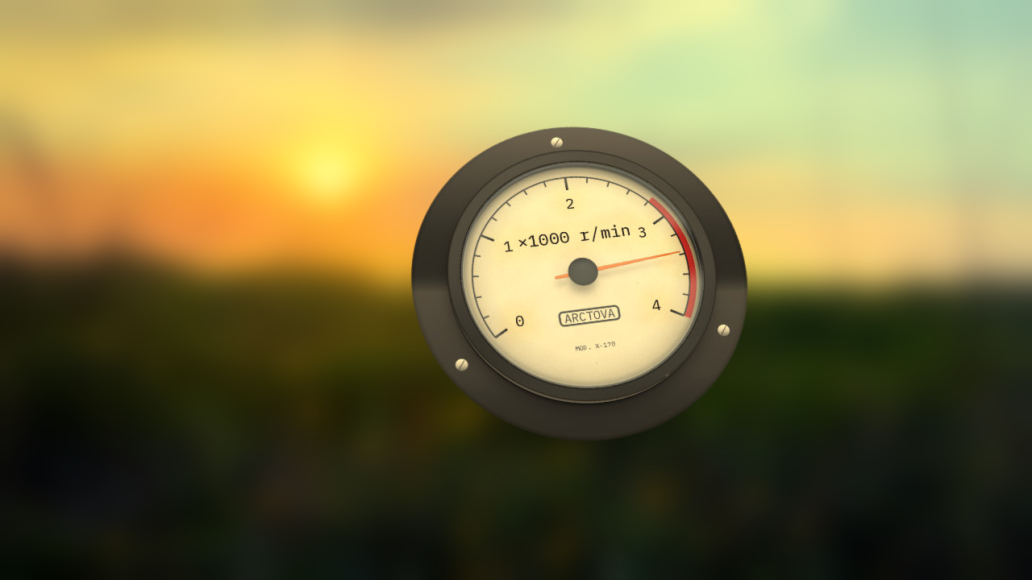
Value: 3400 rpm
